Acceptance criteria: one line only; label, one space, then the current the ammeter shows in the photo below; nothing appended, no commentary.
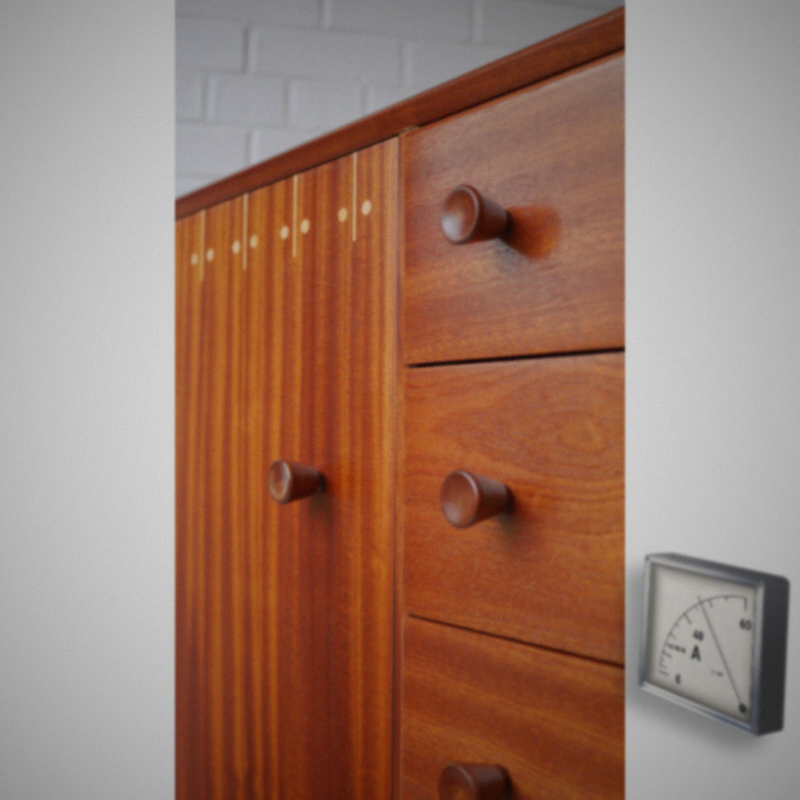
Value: 47.5 A
